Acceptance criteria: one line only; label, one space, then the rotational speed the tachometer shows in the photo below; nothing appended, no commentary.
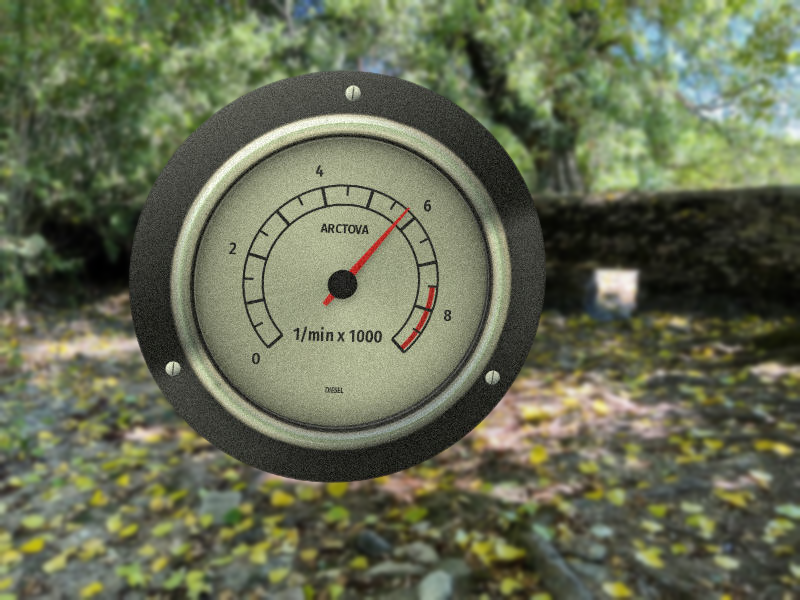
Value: 5750 rpm
